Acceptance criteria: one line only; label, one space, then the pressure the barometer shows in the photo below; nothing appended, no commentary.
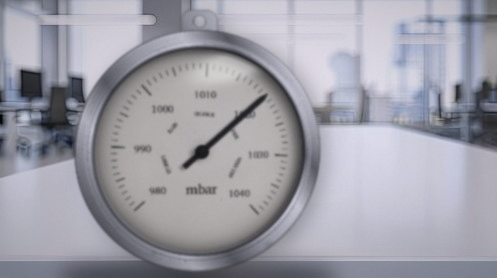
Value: 1020 mbar
